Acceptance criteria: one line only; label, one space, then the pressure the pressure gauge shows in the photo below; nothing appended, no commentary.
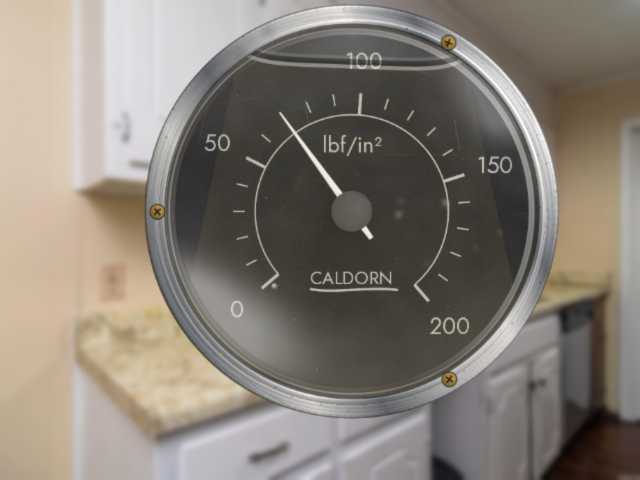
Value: 70 psi
